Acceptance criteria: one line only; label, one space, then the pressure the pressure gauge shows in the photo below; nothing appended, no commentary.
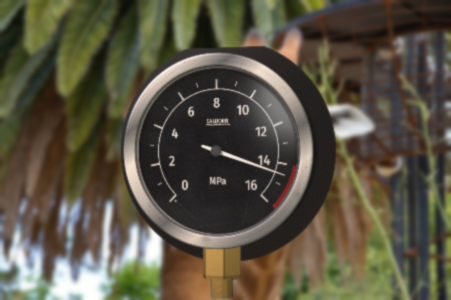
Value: 14.5 MPa
